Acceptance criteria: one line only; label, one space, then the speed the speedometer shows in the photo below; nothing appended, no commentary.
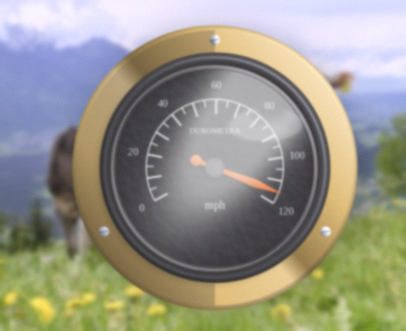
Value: 115 mph
